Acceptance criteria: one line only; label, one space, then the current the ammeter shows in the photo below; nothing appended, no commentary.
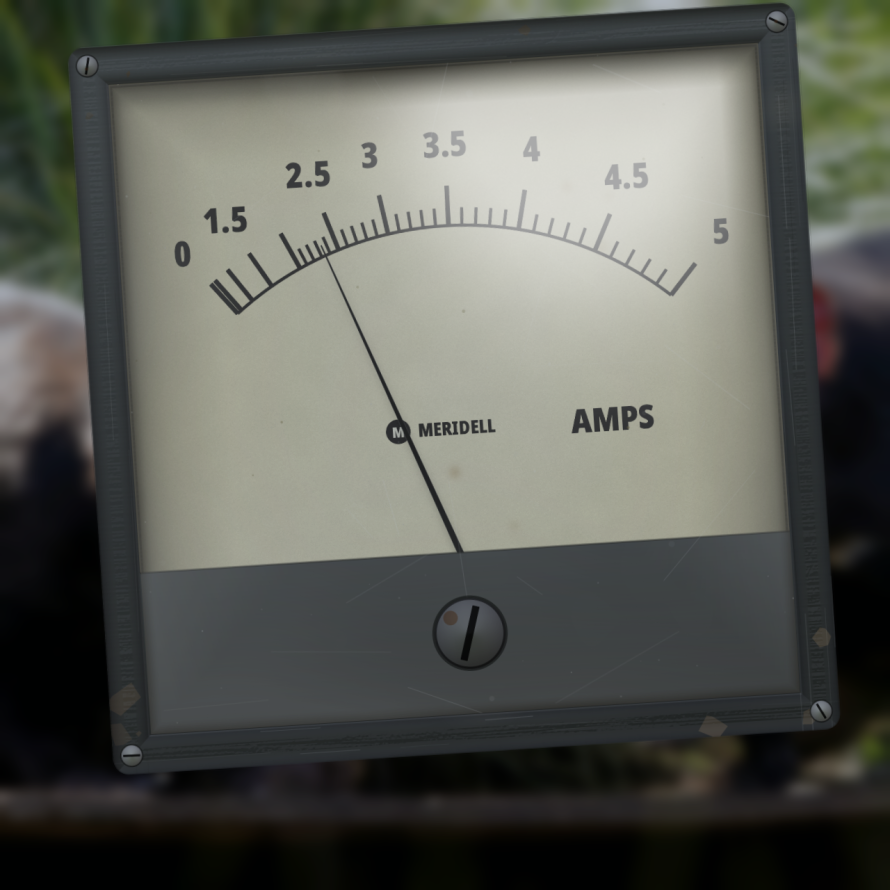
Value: 2.35 A
